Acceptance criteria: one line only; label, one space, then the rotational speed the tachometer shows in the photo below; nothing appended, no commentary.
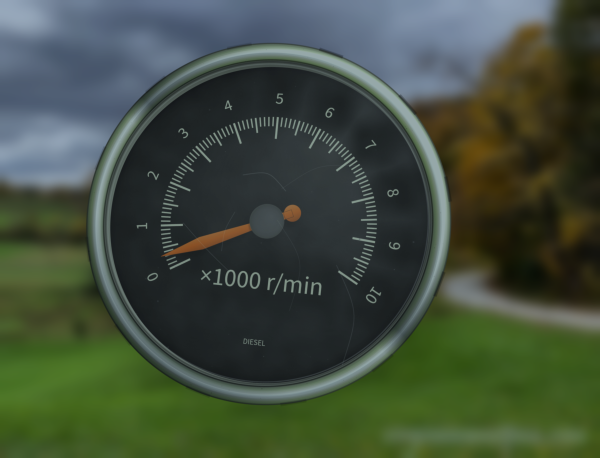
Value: 300 rpm
